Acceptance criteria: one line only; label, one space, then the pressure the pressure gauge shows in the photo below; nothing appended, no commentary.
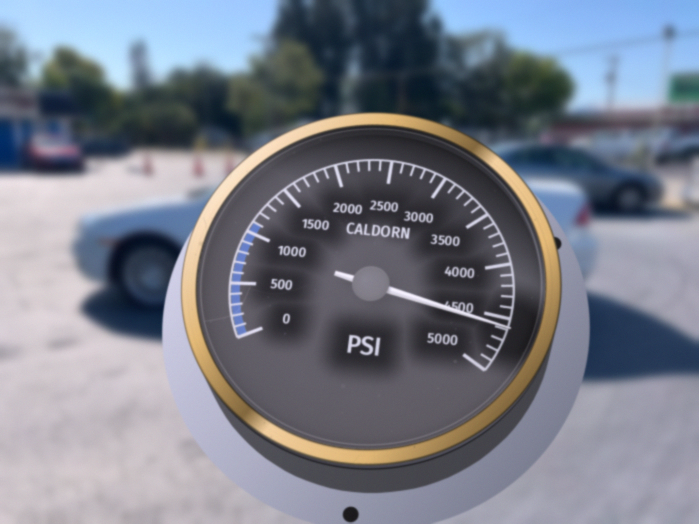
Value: 4600 psi
